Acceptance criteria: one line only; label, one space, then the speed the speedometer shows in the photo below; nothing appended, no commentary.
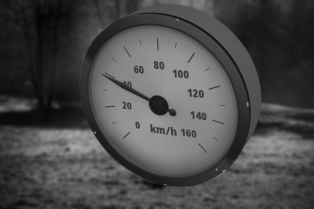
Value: 40 km/h
